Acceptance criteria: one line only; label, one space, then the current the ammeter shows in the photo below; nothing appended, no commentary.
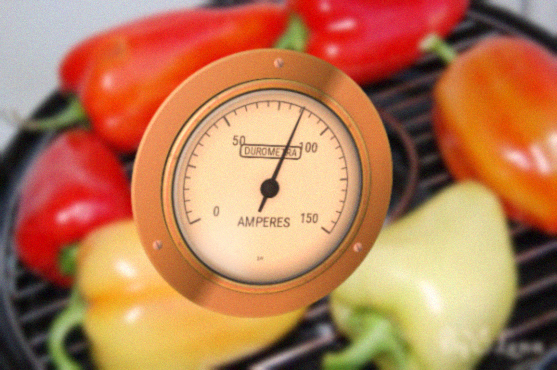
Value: 85 A
